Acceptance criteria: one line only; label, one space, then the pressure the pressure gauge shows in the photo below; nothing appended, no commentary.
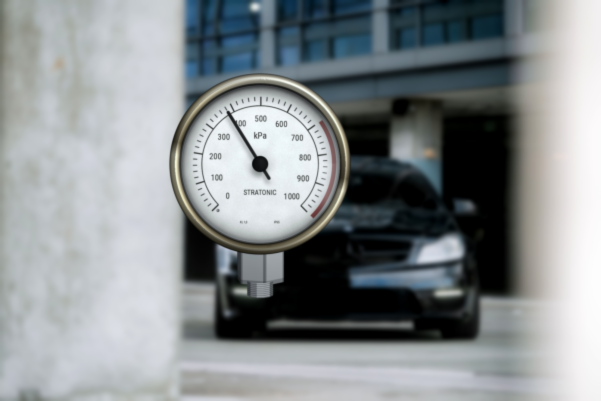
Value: 380 kPa
